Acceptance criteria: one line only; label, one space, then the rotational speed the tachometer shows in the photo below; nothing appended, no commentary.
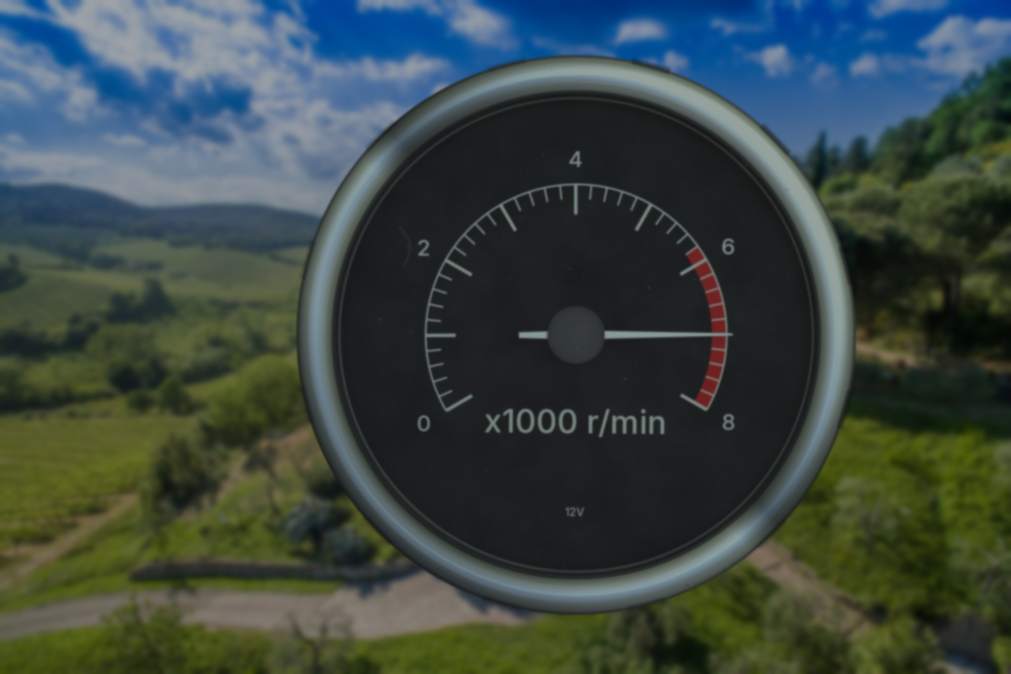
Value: 7000 rpm
